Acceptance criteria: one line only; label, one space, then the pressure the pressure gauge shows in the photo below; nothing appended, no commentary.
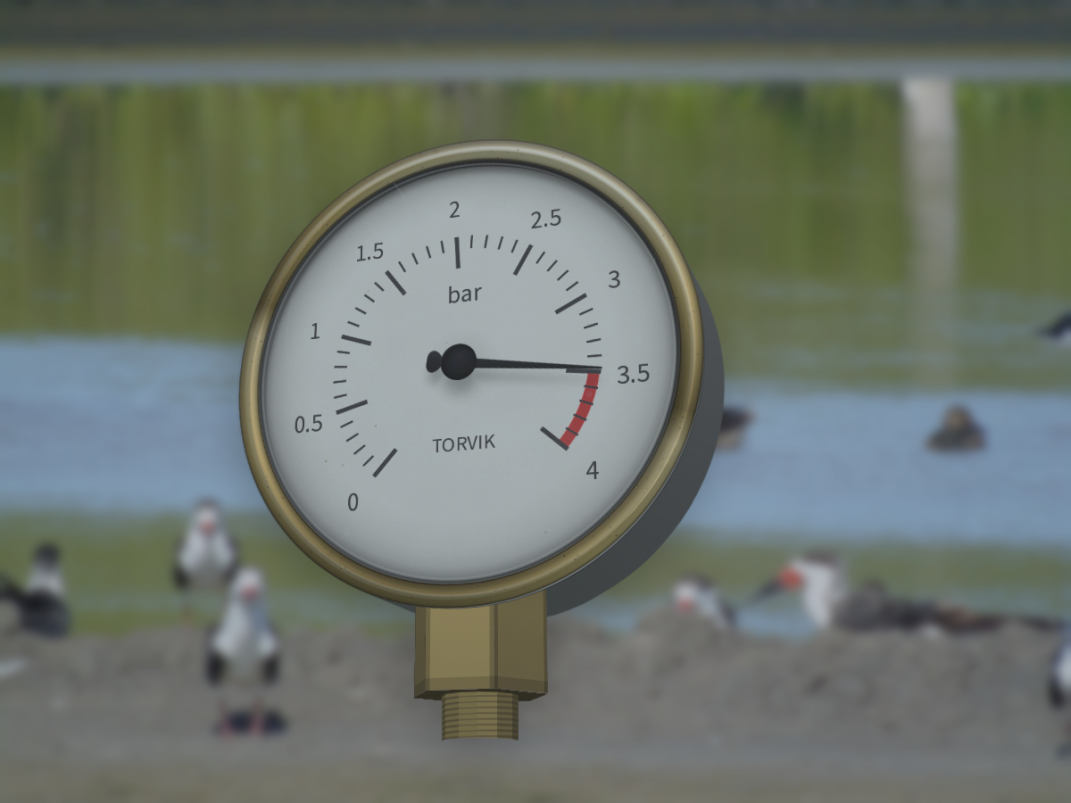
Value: 3.5 bar
